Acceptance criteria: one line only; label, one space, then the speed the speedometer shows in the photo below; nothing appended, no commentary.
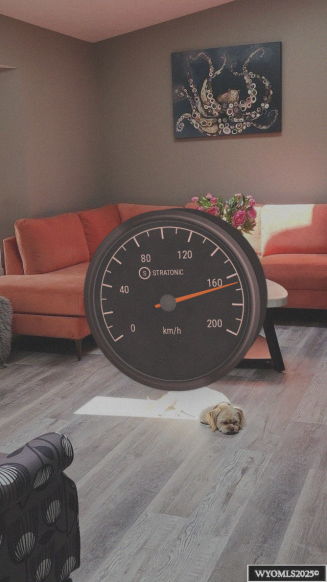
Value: 165 km/h
